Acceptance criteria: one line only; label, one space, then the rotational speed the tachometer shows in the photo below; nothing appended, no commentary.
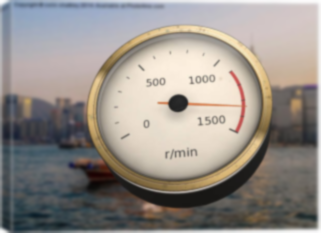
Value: 1350 rpm
